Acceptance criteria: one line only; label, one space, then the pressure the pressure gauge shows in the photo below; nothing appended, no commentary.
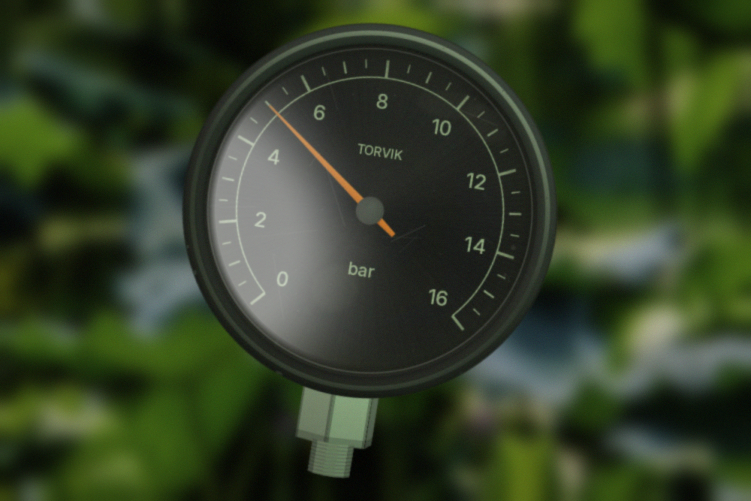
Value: 5 bar
